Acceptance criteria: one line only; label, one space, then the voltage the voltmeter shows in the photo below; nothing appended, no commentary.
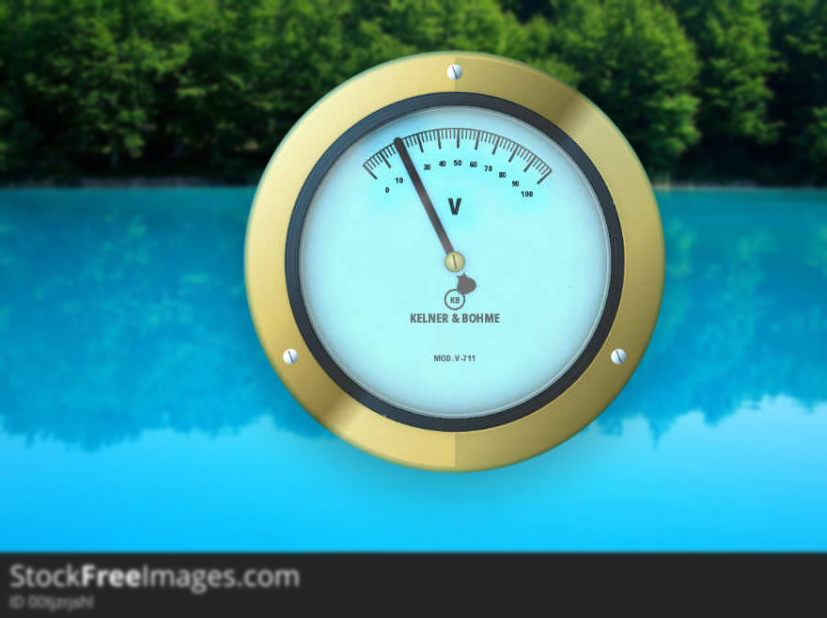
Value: 20 V
